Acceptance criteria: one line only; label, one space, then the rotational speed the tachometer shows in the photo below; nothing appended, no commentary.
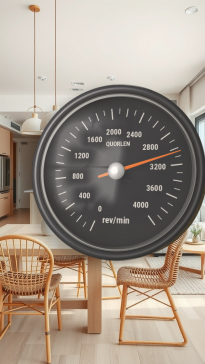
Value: 3050 rpm
